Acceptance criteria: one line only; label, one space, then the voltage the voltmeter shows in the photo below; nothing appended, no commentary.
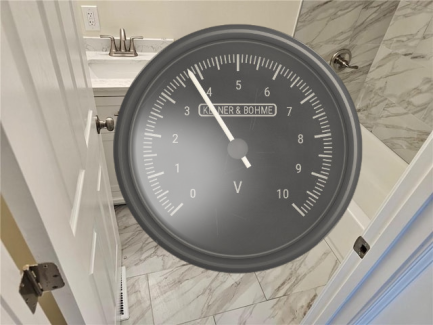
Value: 3.8 V
